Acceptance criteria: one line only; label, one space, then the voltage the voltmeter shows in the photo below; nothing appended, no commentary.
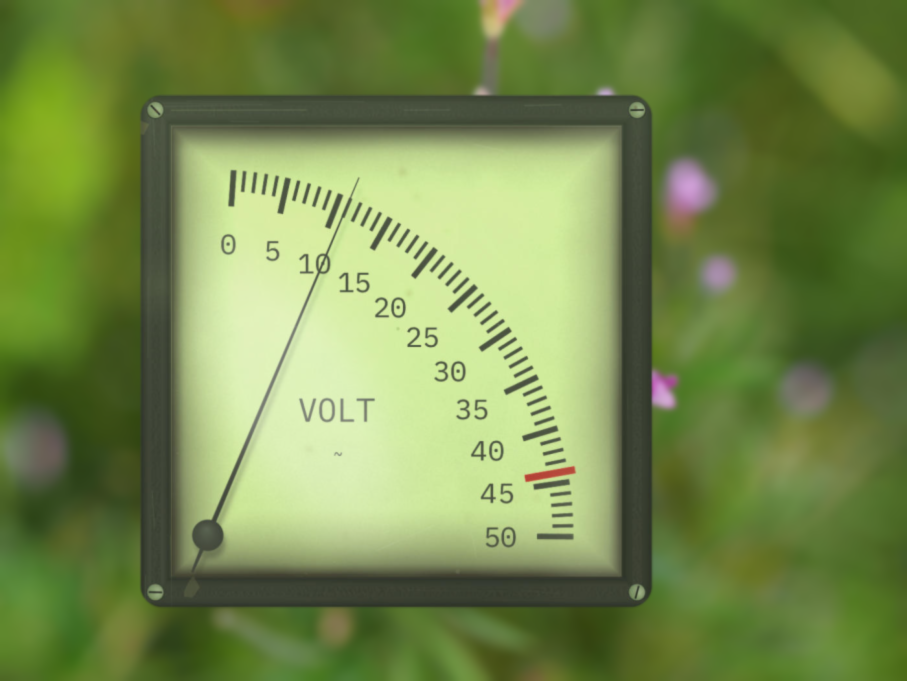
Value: 11 V
